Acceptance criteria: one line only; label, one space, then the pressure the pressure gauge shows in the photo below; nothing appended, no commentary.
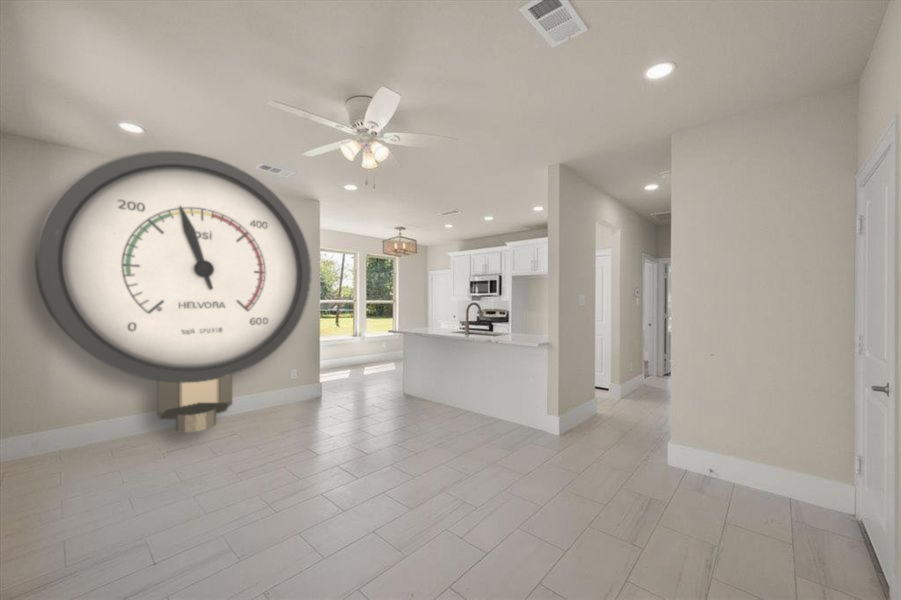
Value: 260 psi
